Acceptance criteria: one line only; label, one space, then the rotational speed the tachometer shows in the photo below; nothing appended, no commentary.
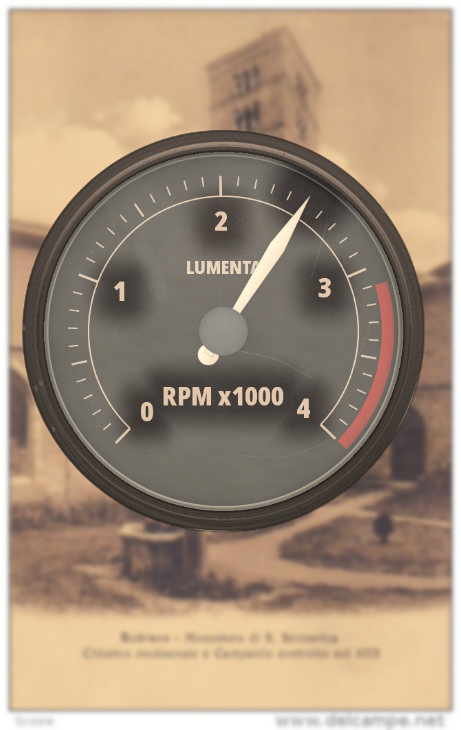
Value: 2500 rpm
